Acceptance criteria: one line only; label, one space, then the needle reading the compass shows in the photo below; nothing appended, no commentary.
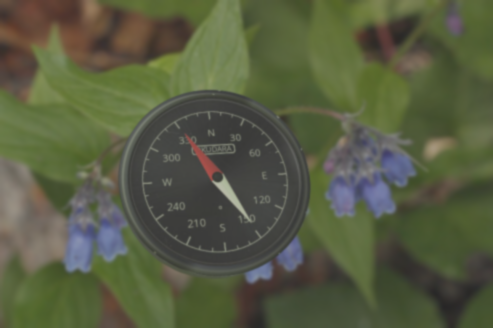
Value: 330 °
